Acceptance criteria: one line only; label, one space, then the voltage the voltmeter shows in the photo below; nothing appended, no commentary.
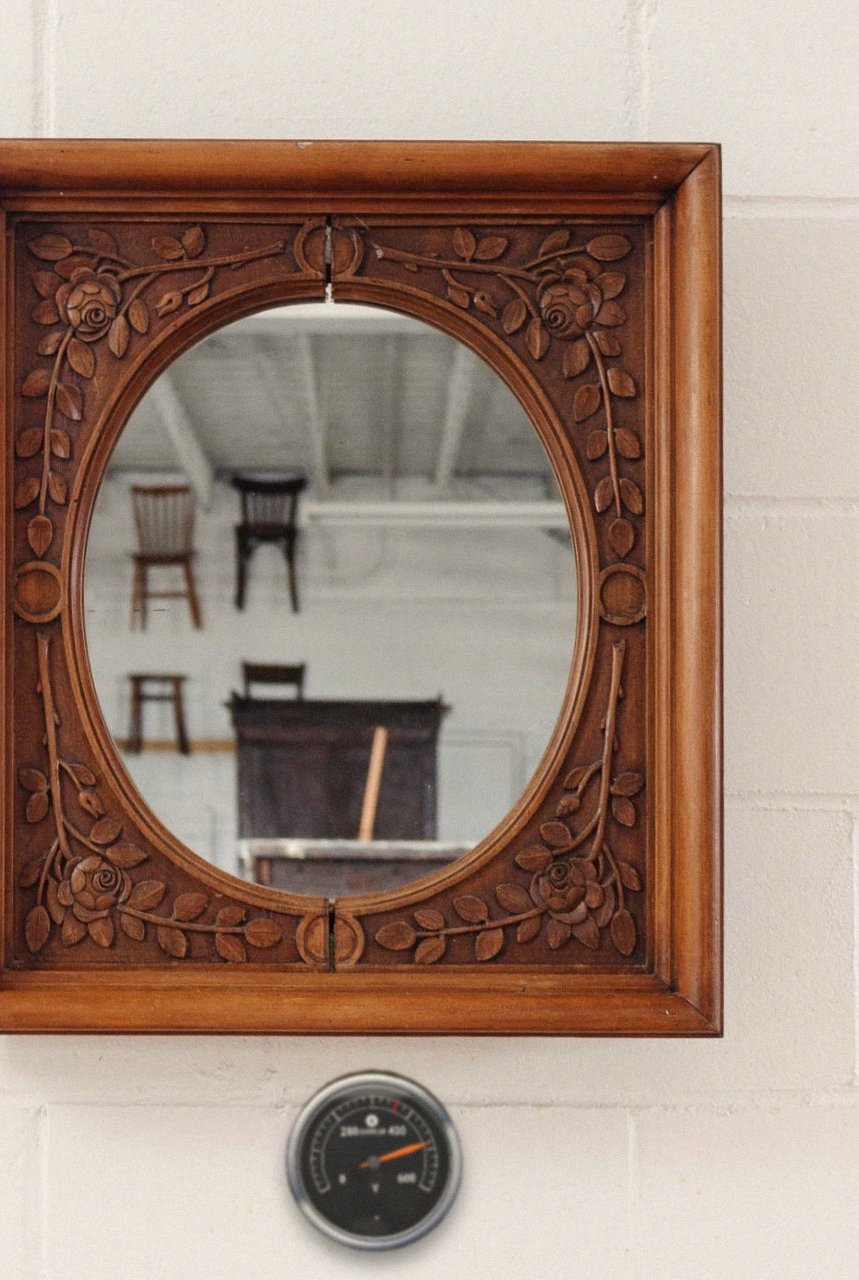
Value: 480 V
